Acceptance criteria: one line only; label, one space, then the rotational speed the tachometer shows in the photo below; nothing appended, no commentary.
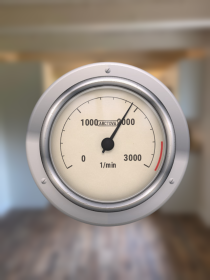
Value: 1900 rpm
